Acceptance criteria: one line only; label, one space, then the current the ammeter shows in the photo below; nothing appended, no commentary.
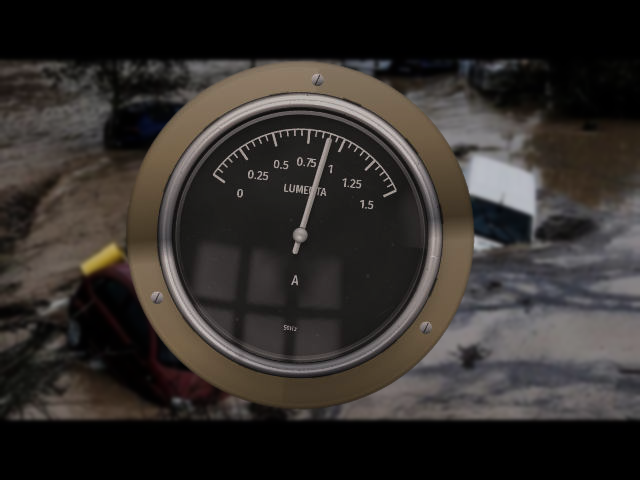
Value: 0.9 A
